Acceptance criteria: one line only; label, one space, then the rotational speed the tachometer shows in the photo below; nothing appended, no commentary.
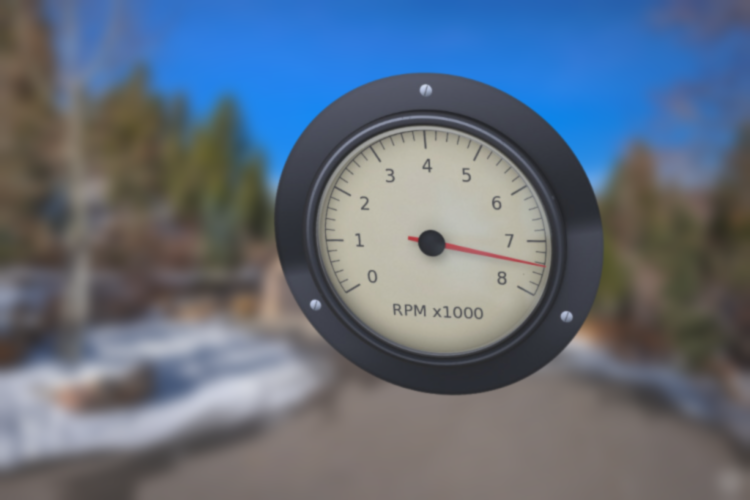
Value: 7400 rpm
